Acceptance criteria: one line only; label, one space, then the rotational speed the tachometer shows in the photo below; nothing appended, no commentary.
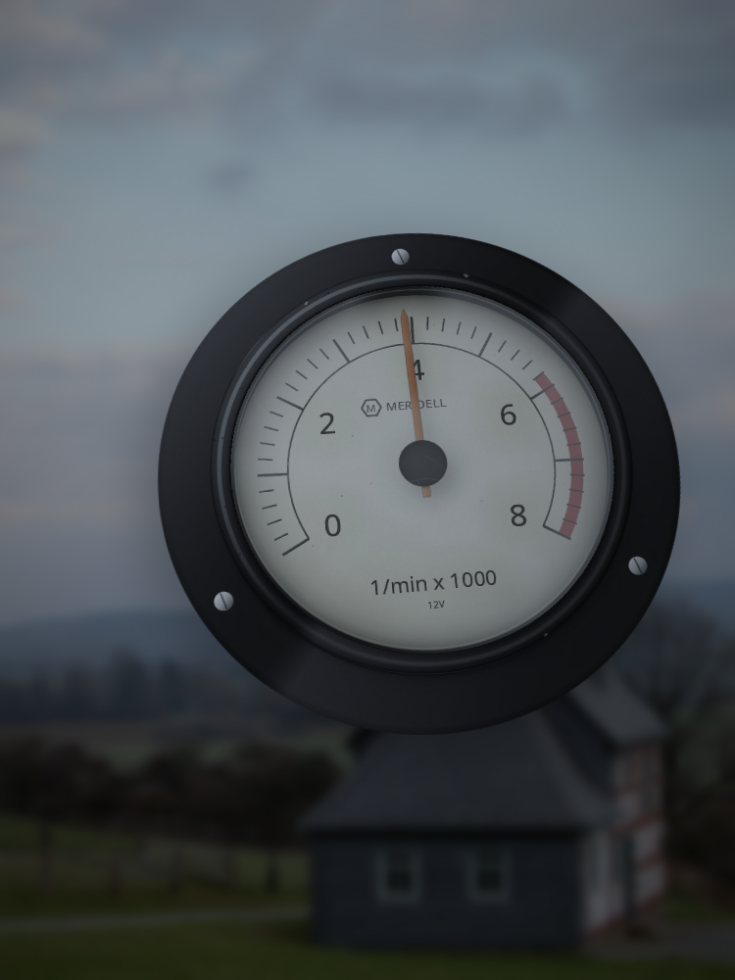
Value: 3900 rpm
